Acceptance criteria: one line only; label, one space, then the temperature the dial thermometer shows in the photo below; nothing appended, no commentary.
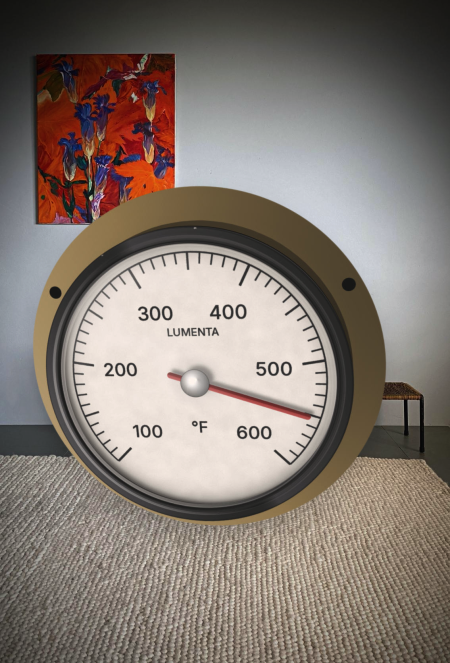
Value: 550 °F
